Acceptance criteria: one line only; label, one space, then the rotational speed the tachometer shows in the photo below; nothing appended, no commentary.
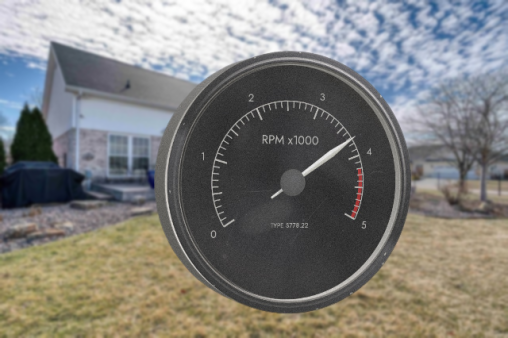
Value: 3700 rpm
